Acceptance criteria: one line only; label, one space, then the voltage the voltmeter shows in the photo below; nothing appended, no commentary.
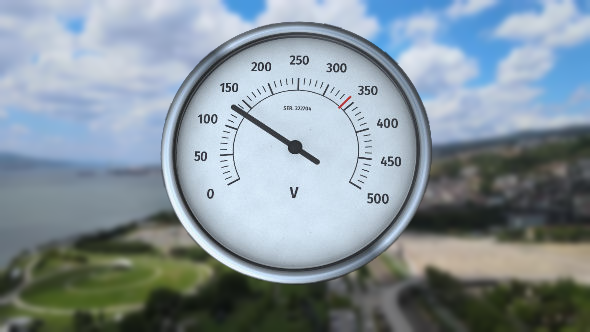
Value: 130 V
